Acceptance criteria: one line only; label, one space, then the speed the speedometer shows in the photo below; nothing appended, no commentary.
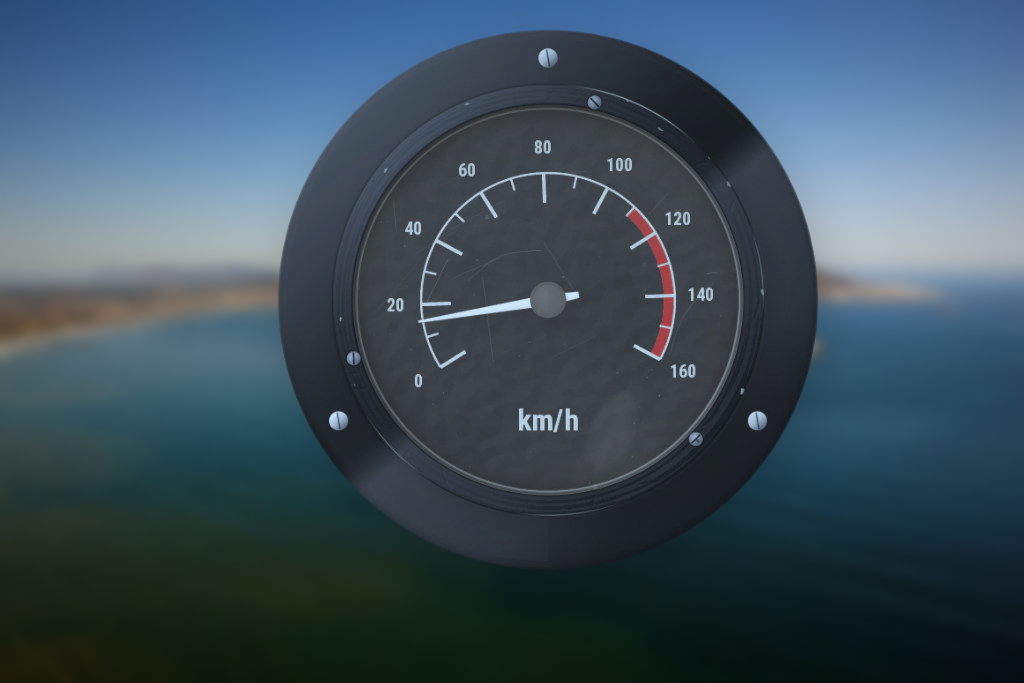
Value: 15 km/h
